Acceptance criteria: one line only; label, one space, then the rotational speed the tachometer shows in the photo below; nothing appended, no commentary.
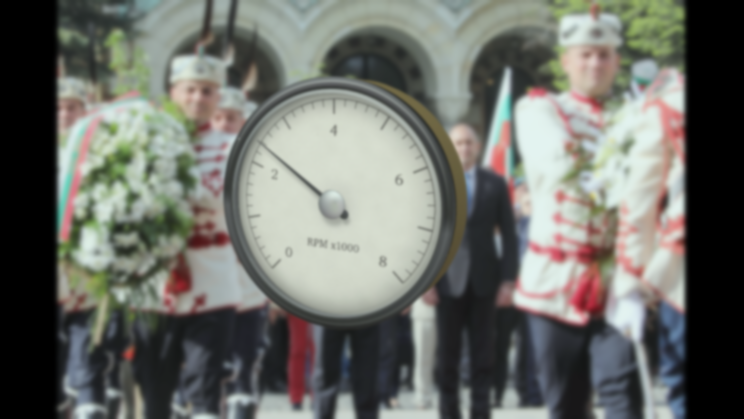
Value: 2400 rpm
